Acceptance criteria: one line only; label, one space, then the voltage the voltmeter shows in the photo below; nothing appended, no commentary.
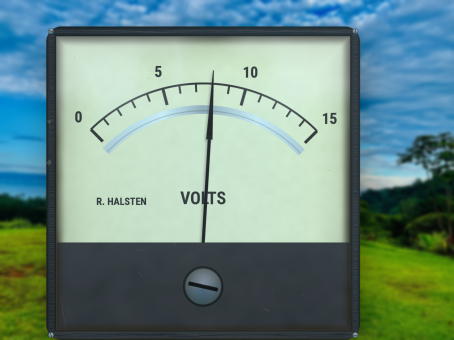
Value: 8 V
